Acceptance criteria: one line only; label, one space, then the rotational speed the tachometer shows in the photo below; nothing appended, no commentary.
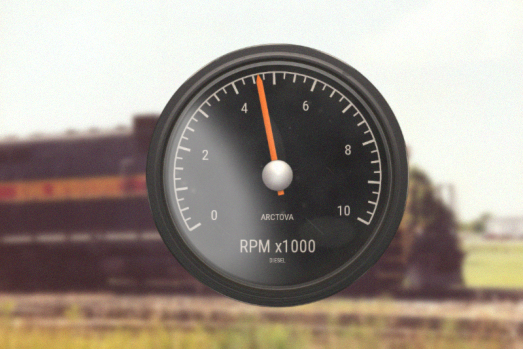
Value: 4625 rpm
